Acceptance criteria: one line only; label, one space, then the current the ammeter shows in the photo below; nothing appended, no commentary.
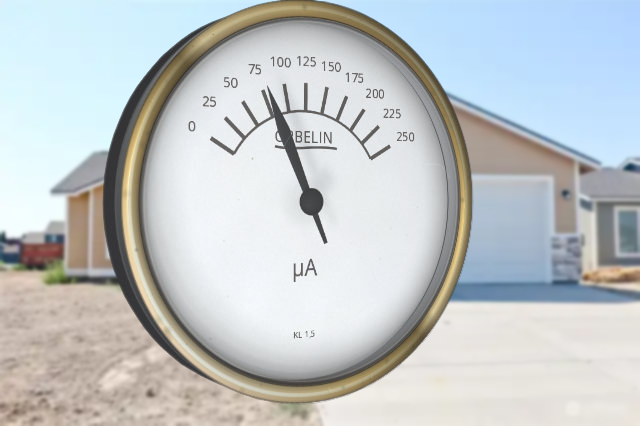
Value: 75 µA
